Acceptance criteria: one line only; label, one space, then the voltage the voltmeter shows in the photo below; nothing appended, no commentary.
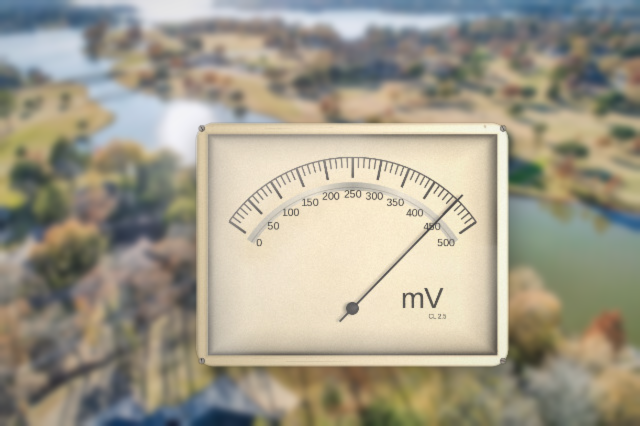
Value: 450 mV
